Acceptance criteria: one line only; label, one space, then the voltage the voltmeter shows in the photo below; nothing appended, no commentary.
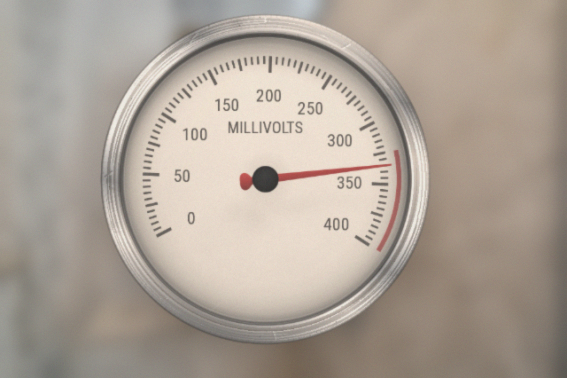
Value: 335 mV
